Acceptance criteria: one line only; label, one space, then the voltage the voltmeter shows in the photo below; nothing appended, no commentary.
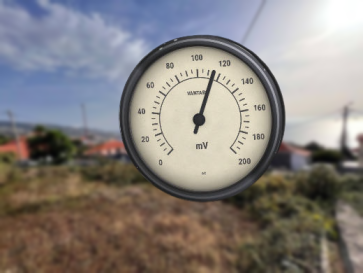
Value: 115 mV
